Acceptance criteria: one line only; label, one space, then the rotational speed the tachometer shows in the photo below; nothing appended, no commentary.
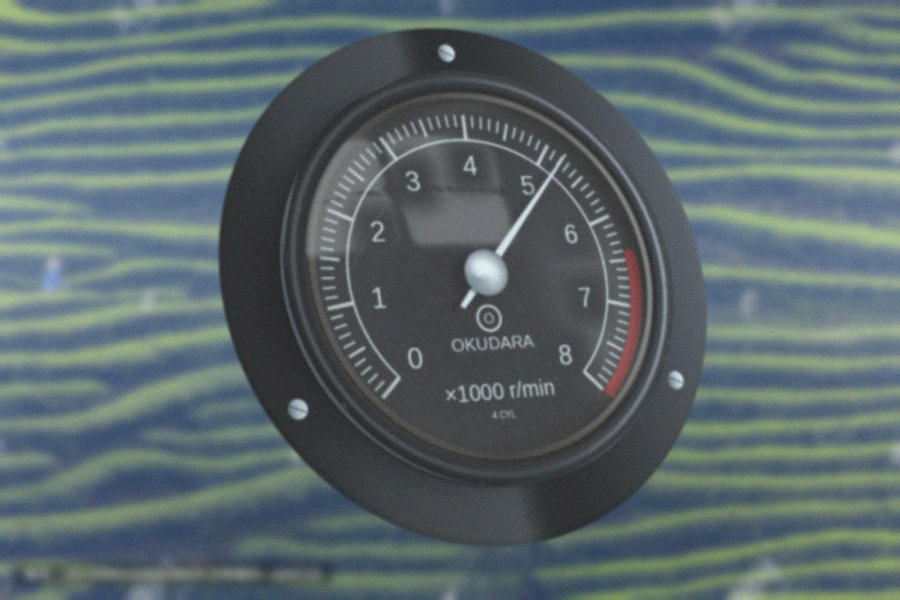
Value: 5200 rpm
